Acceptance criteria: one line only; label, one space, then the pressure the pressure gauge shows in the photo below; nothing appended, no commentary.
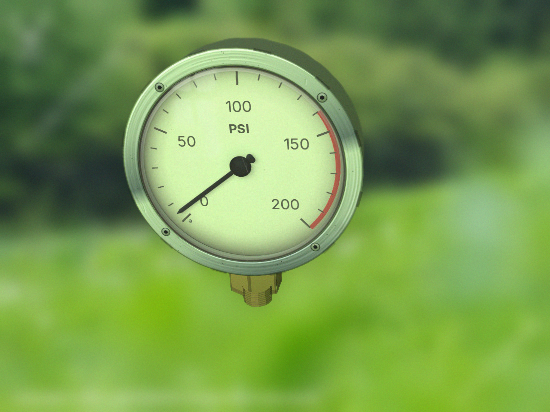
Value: 5 psi
